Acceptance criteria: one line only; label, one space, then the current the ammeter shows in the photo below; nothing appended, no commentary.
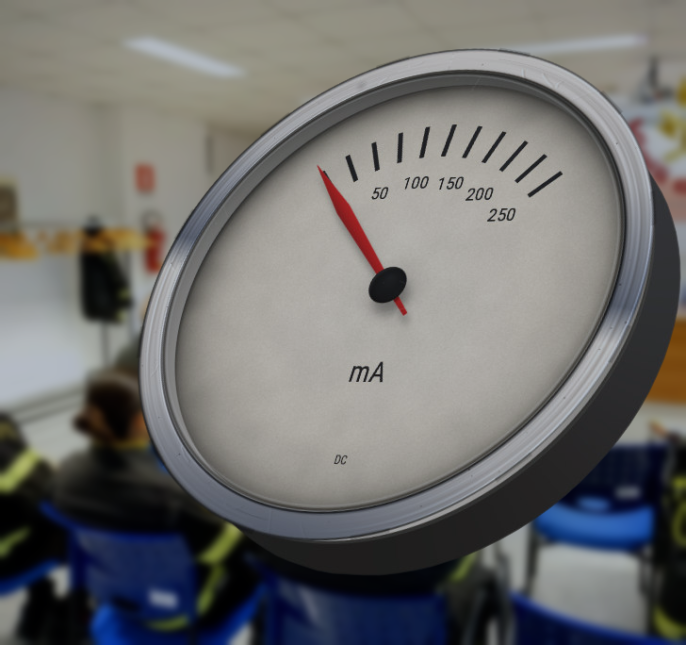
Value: 0 mA
